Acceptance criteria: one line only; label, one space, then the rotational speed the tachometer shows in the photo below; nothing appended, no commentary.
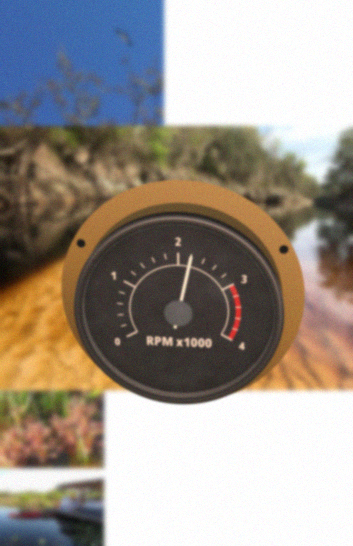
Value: 2200 rpm
